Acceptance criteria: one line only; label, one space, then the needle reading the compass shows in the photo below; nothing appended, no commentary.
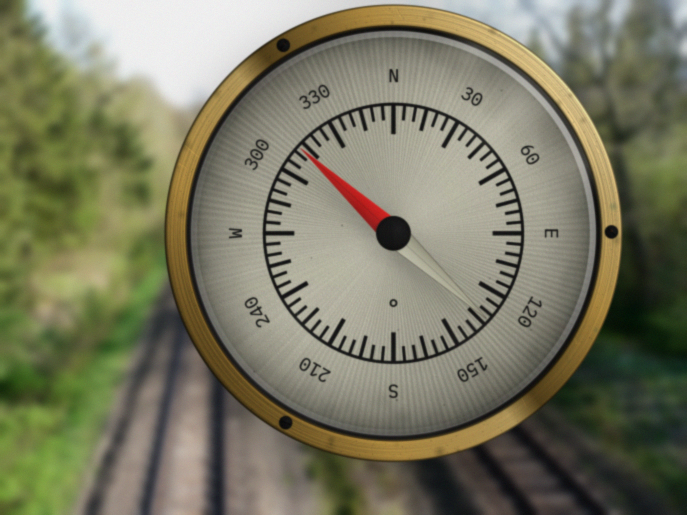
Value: 312.5 °
